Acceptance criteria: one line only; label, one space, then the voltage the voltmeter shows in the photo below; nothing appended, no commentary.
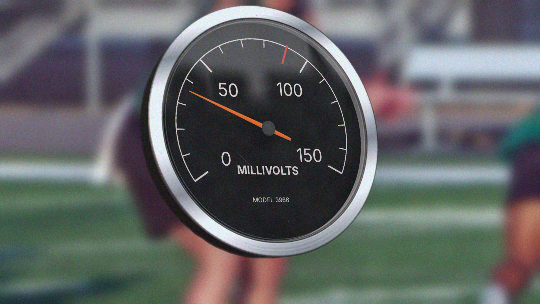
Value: 35 mV
